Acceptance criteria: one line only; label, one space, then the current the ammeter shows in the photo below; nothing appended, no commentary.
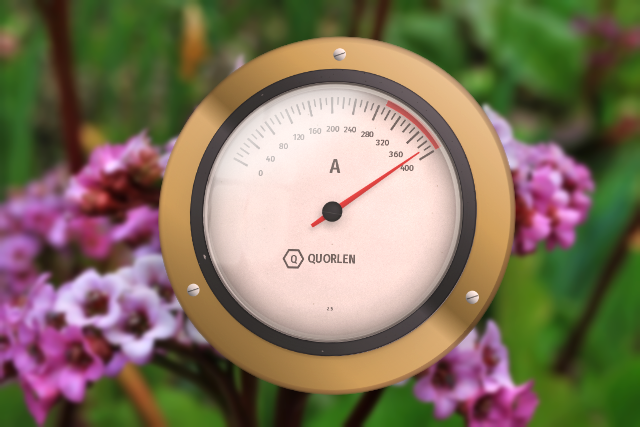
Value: 390 A
